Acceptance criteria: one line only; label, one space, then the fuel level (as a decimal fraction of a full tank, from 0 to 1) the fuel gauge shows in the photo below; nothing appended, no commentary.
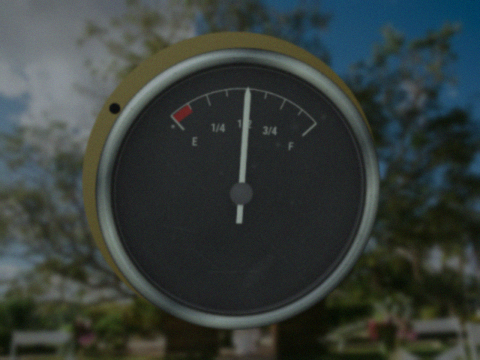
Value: 0.5
